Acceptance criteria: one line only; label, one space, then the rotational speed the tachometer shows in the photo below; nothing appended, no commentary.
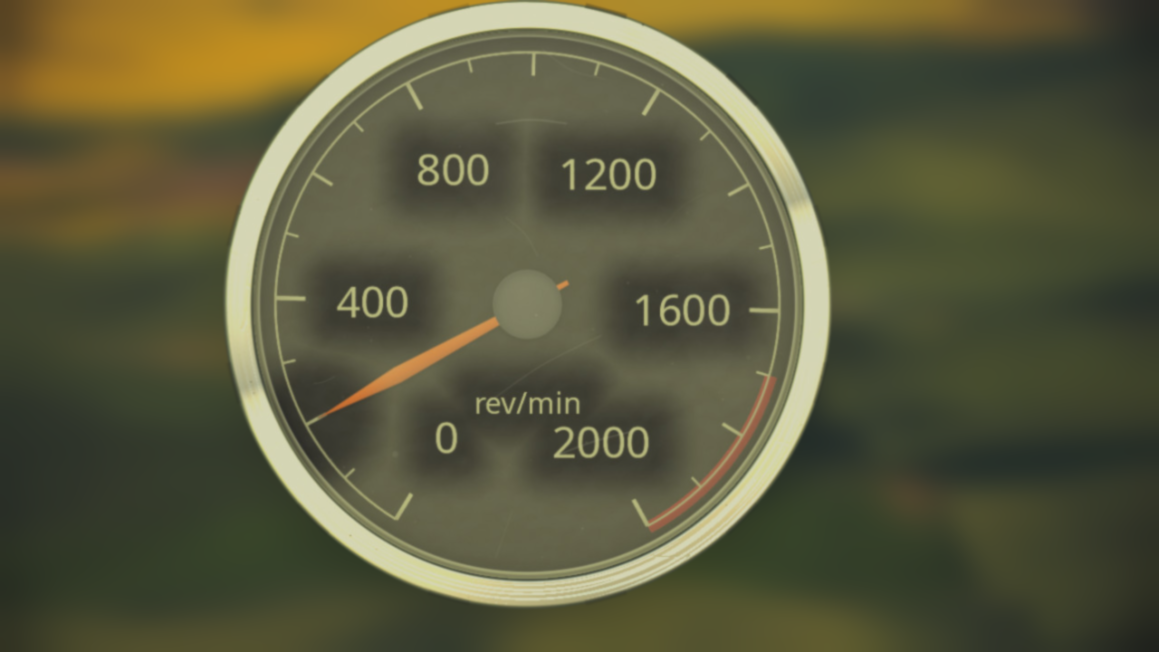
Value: 200 rpm
